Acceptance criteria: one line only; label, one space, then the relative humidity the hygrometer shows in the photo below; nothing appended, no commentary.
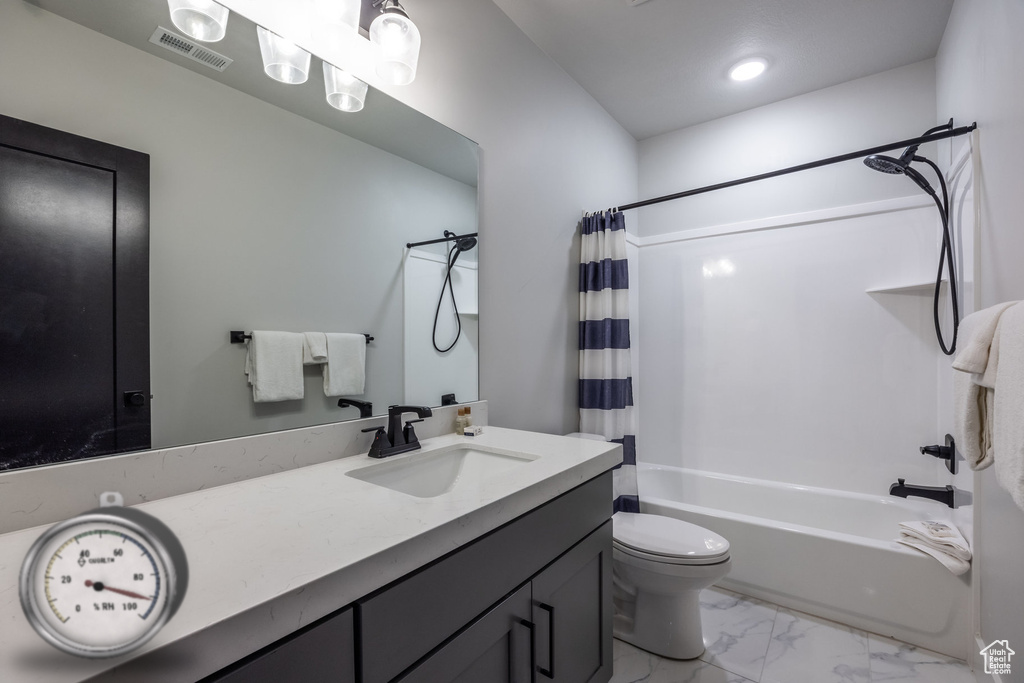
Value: 90 %
